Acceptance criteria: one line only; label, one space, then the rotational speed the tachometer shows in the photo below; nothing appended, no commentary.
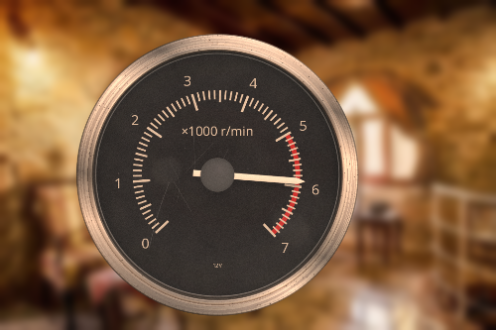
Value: 5900 rpm
